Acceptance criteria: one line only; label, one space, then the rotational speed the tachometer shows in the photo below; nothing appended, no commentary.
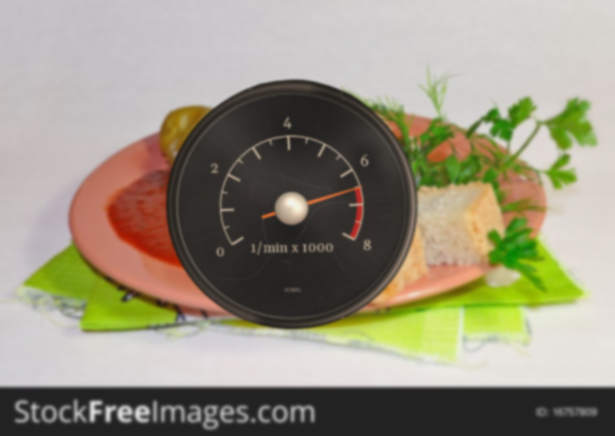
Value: 6500 rpm
